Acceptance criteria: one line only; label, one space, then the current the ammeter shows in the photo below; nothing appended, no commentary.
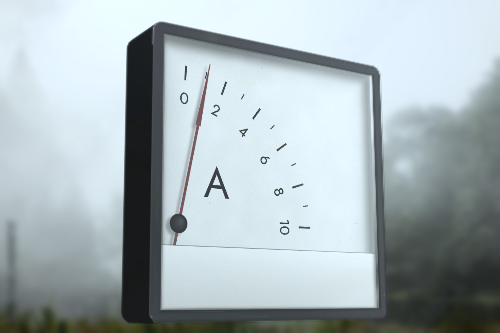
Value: 1 A
